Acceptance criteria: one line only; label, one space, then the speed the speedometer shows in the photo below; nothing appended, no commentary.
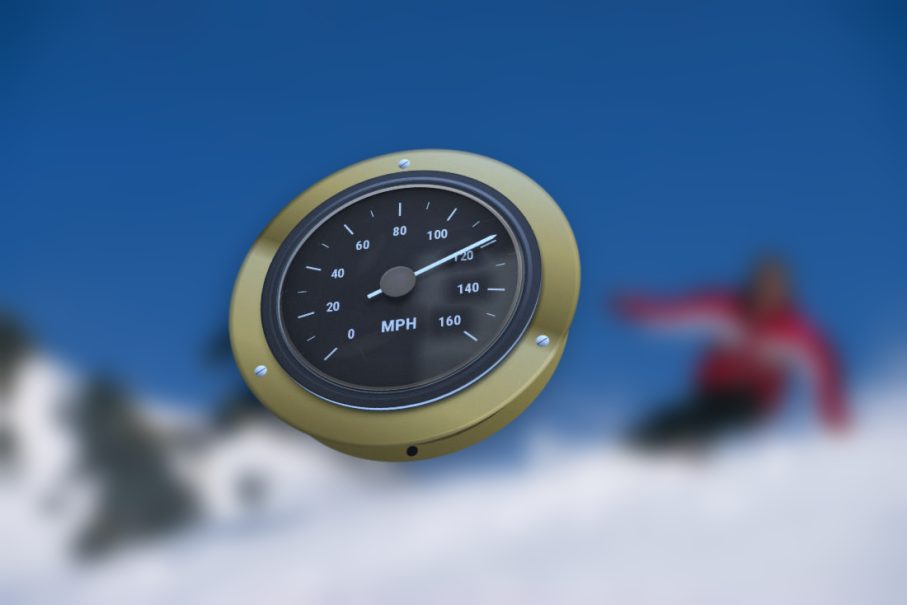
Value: 120 mph
